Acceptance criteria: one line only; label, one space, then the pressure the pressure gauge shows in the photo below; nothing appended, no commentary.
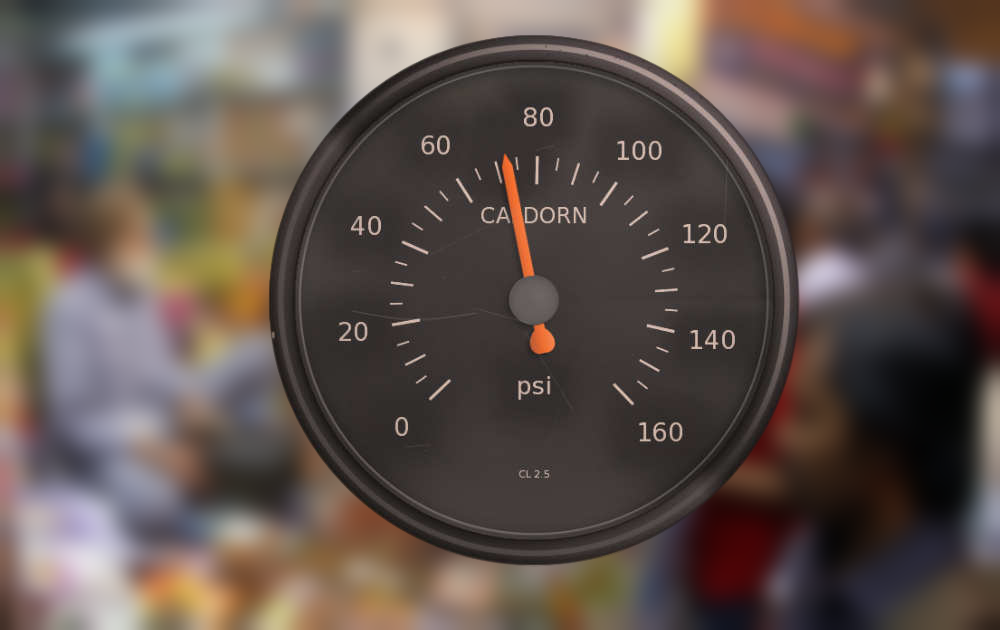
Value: 72.5 psi
